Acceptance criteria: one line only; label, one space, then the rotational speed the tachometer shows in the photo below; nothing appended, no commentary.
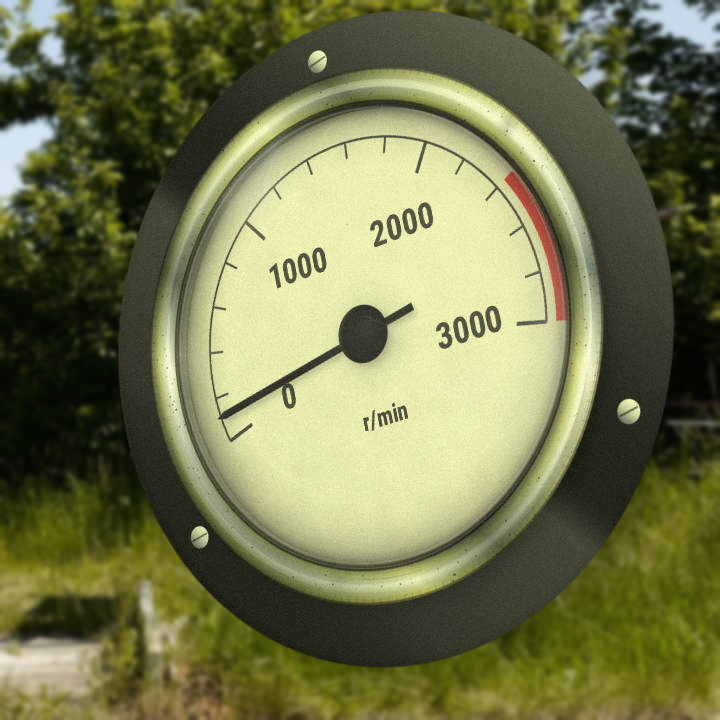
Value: 100 rpm
